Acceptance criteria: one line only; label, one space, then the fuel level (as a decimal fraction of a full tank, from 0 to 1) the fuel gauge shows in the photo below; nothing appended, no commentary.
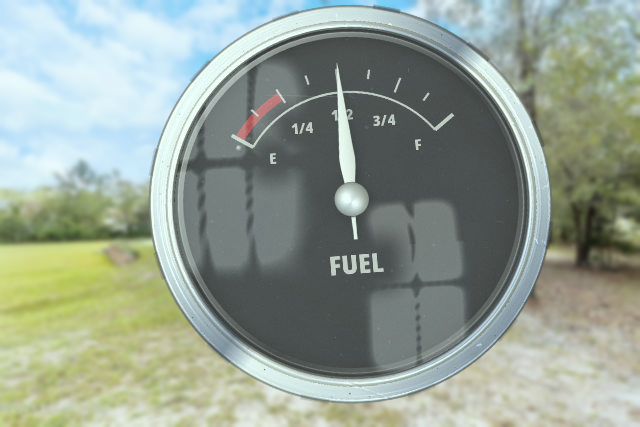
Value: 0.5
